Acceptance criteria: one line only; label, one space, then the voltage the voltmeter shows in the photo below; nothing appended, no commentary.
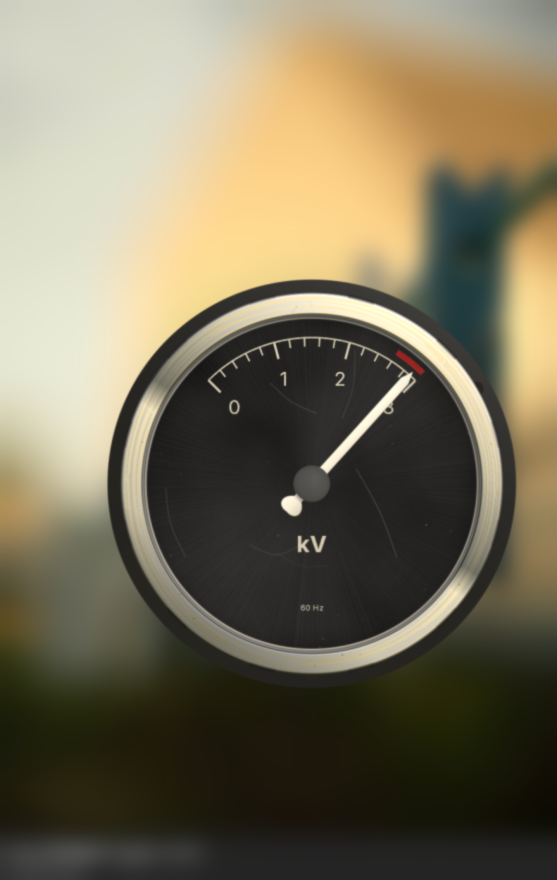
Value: 2.9 kV
